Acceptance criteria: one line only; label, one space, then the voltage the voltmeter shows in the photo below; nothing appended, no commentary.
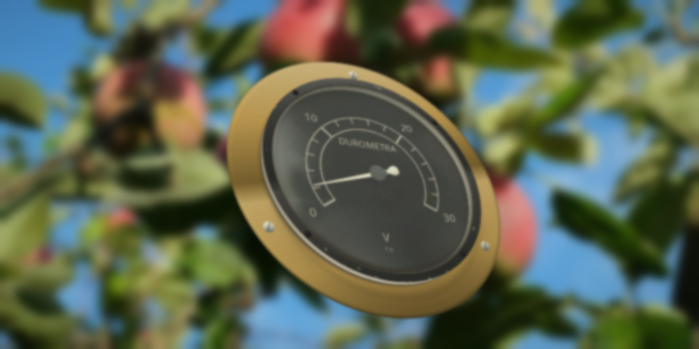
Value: 2 V
